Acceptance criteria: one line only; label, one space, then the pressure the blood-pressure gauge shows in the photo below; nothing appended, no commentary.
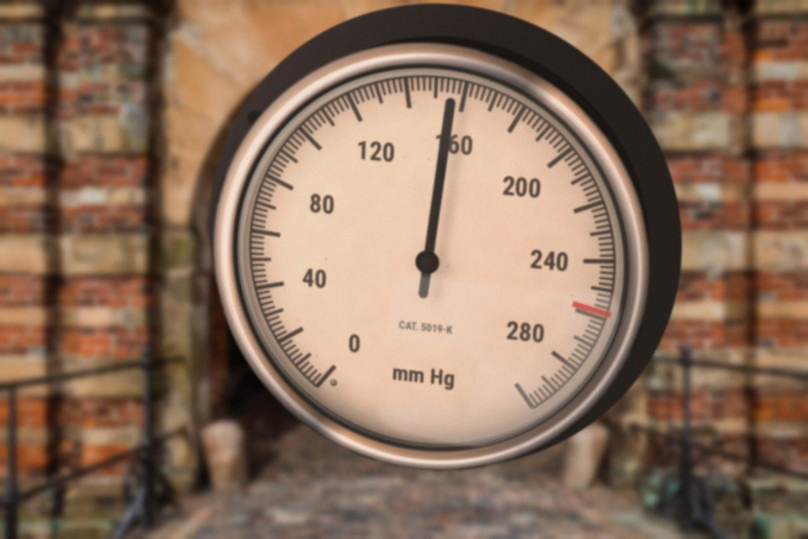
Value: 156 mmHg
